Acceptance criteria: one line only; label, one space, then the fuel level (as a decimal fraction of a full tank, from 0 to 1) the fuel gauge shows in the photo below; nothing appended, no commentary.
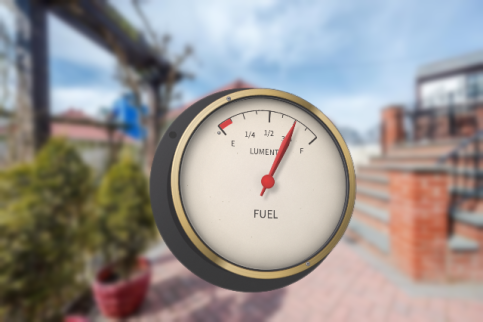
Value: 0.75
